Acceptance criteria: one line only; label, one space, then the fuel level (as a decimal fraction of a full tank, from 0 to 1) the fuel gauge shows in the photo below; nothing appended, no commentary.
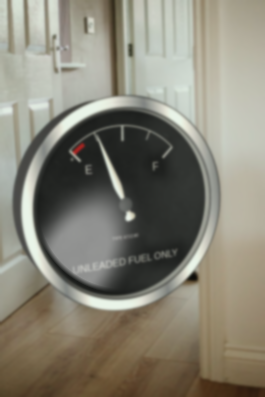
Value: 0.25
